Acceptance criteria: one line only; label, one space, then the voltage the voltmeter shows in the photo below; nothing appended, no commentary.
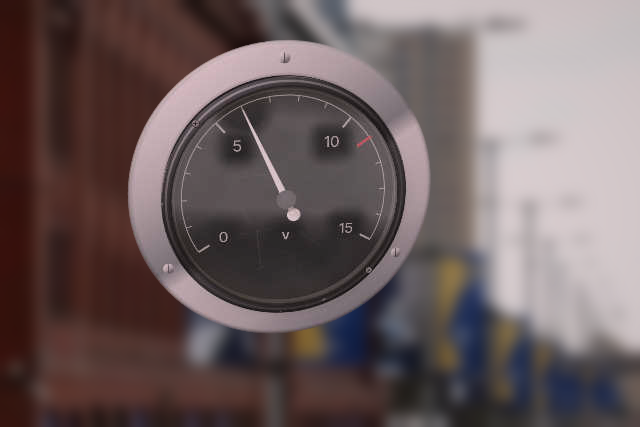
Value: 6 V
